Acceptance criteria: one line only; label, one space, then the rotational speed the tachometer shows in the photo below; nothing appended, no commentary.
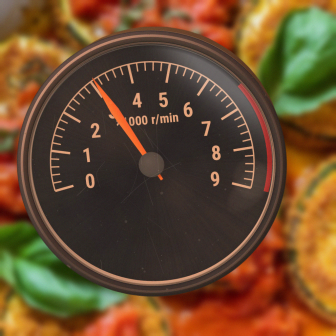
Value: 3100 rpm
